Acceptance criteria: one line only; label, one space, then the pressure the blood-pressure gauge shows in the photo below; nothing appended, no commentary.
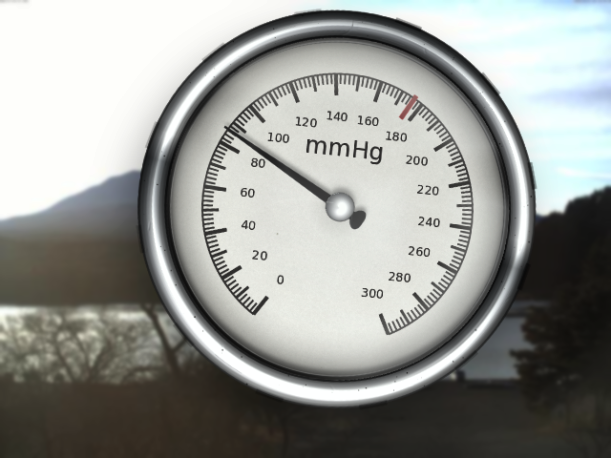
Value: 86 mmHg
